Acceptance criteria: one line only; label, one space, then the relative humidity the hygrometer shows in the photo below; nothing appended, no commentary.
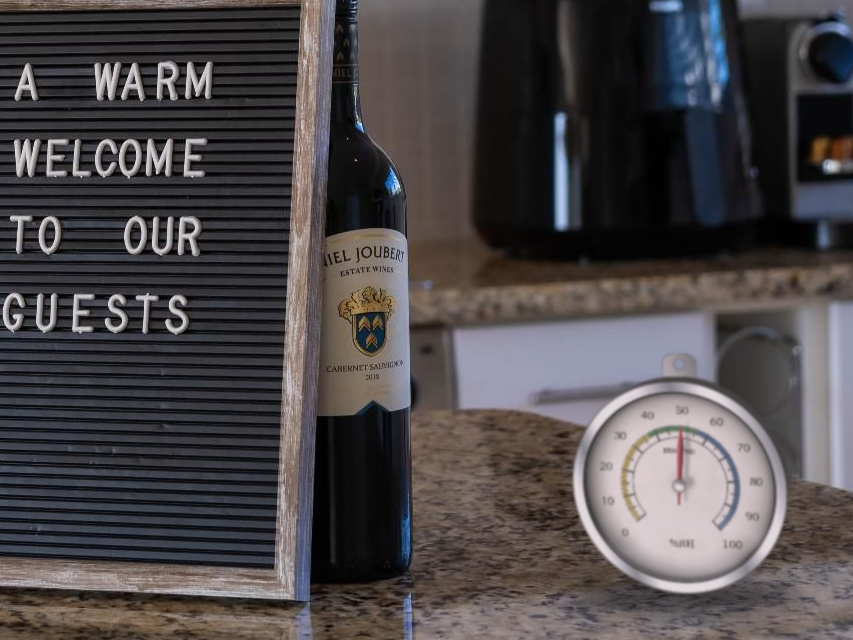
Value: 50 %
